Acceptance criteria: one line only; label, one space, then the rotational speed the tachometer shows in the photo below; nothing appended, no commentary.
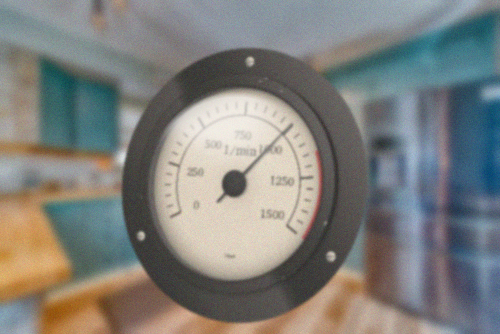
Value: 1000 rpm
